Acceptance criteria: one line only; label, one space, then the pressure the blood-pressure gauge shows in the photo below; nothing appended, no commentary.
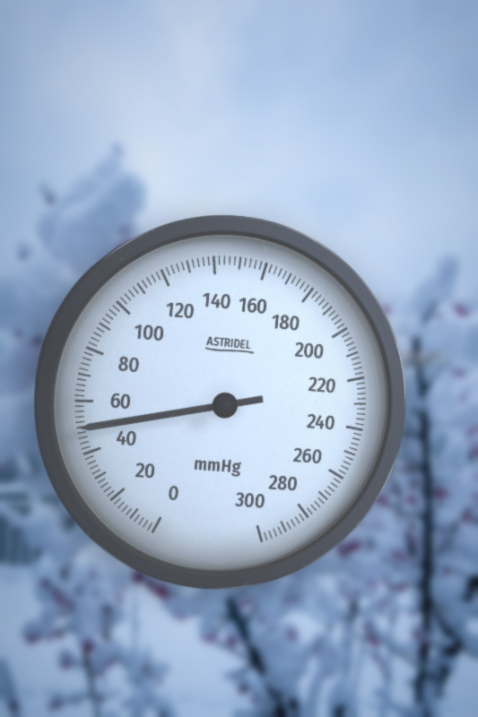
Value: 50 mmHg
